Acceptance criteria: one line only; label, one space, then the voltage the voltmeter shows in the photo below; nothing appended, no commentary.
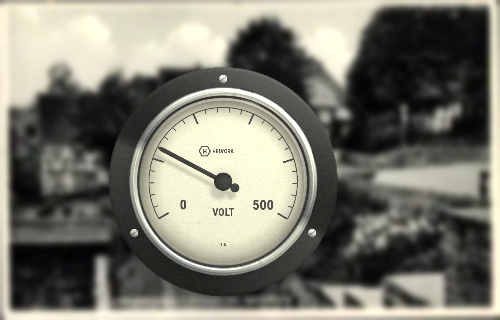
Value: 120 V
